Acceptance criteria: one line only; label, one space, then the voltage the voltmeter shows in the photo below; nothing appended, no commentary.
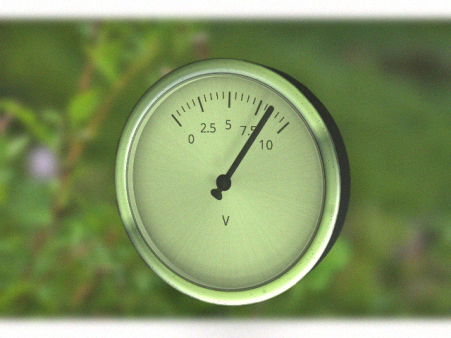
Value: 8.5 V
